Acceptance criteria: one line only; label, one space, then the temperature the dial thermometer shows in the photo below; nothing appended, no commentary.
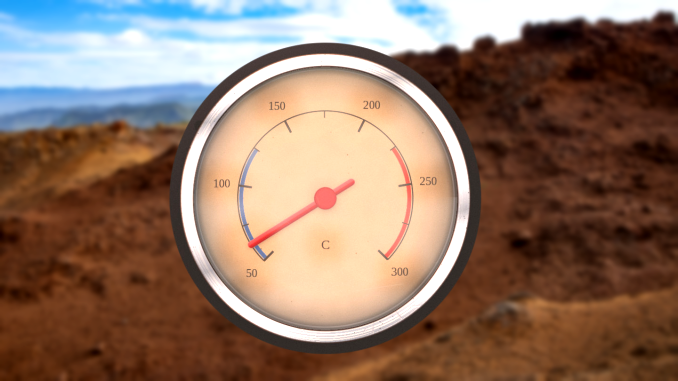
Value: 62.5 °C
